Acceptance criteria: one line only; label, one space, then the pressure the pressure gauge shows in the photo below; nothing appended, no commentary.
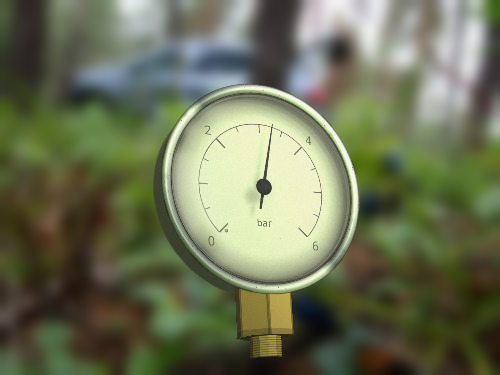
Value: 3.25 bar
